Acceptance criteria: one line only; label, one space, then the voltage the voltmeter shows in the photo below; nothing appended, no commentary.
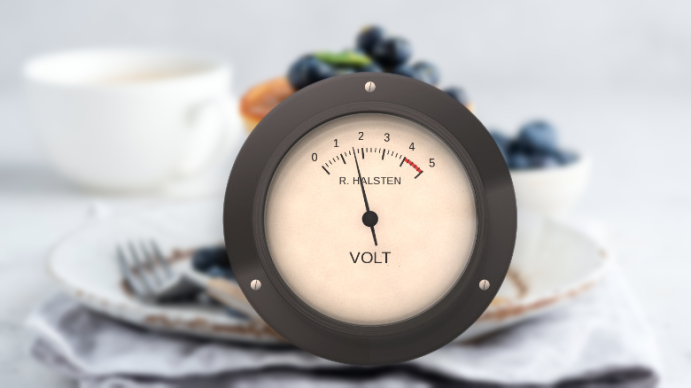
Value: 1.6 V
